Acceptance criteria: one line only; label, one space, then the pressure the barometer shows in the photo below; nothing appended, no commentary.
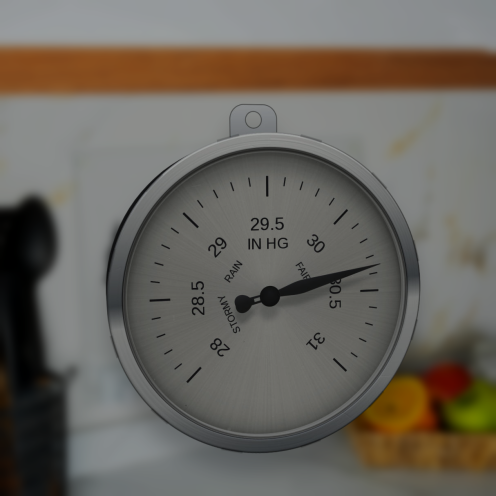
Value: 30.35 inHg
